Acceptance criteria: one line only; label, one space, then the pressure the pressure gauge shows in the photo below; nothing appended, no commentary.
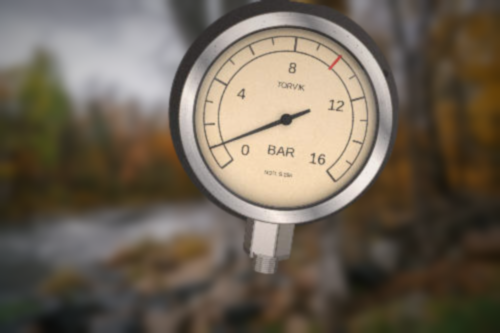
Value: 1 bar
